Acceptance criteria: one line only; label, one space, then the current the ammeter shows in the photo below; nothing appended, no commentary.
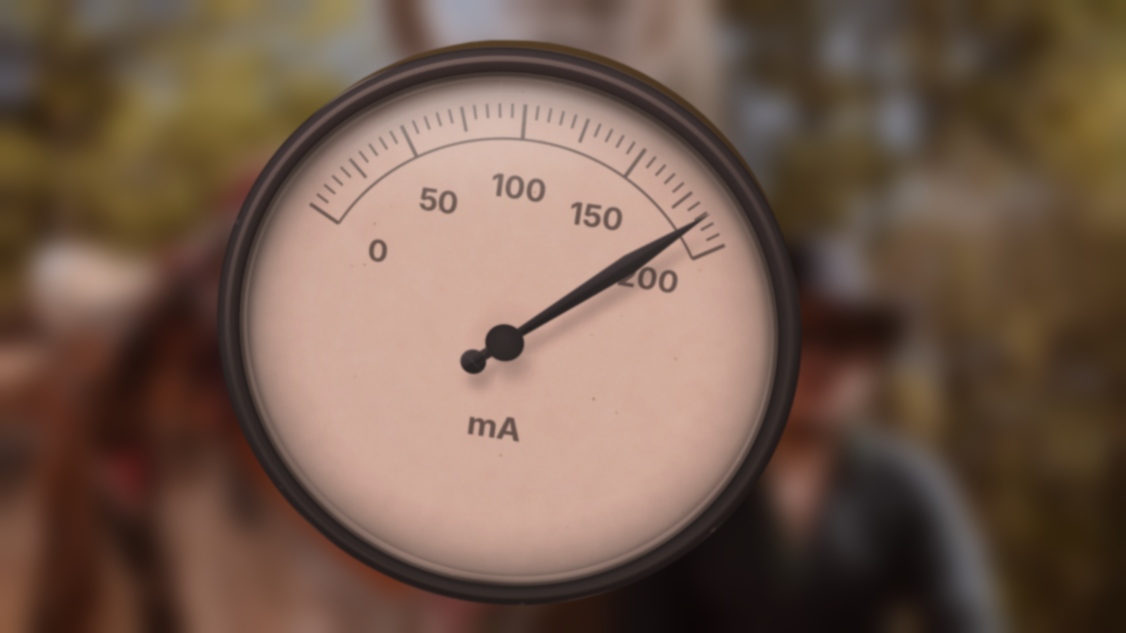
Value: 185 mA
